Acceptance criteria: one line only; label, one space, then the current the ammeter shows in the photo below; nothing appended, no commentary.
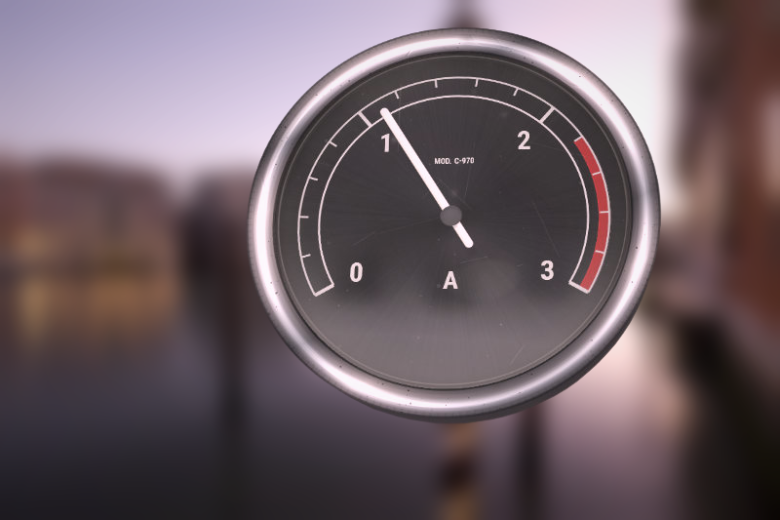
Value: 1.1 A
